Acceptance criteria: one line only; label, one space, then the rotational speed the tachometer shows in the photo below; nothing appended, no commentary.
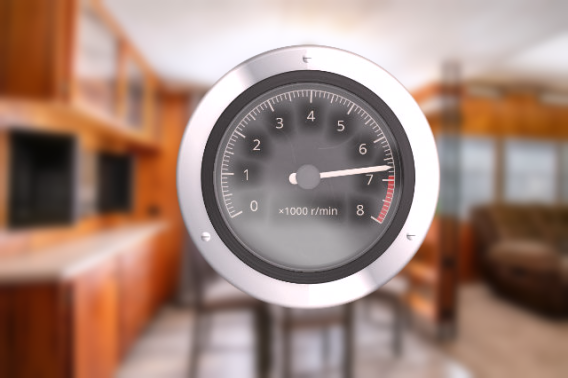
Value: 6700 rpm
